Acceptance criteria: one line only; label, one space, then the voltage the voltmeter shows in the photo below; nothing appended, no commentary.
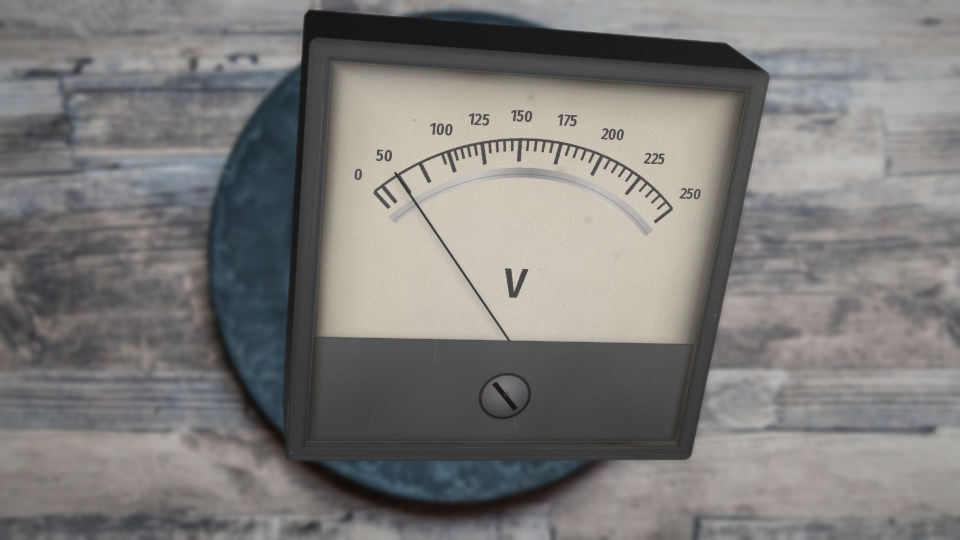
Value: 50 V
